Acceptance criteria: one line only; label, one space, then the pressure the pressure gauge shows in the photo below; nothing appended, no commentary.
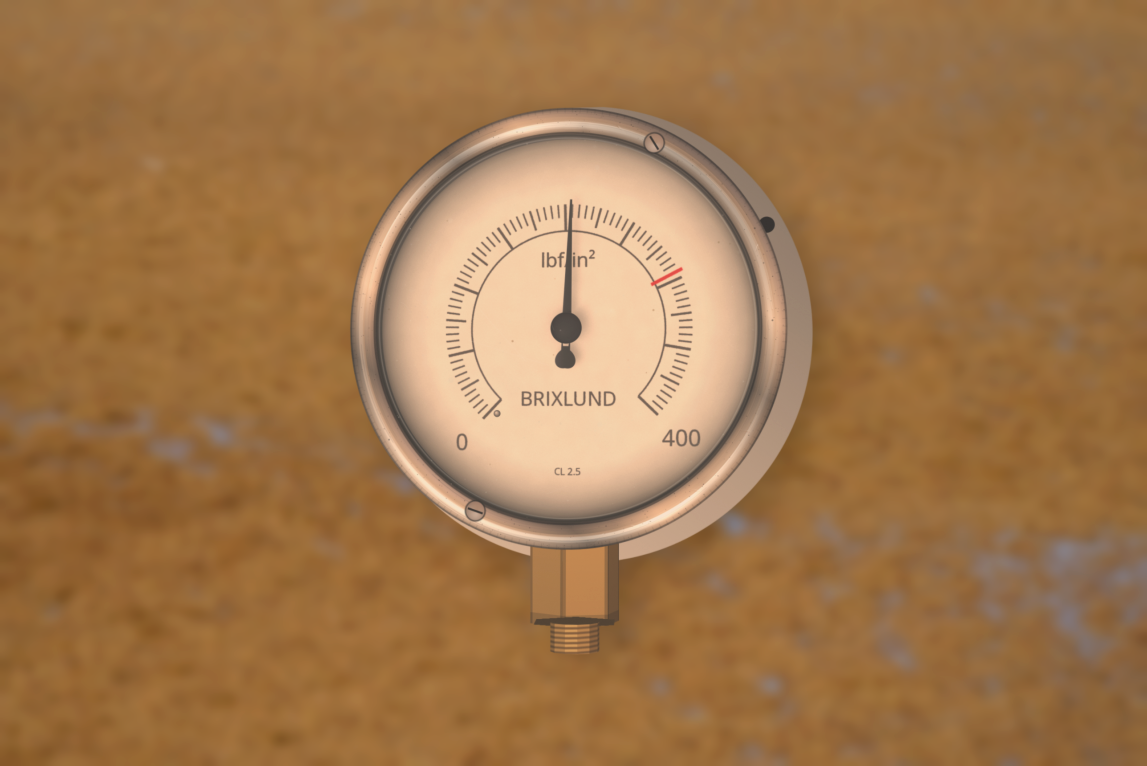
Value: 205 psi
